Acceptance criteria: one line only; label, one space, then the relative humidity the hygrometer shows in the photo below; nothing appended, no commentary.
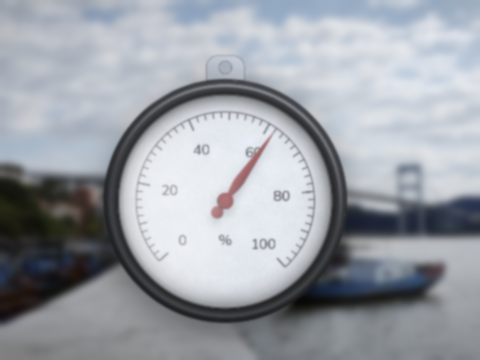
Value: 62 %
